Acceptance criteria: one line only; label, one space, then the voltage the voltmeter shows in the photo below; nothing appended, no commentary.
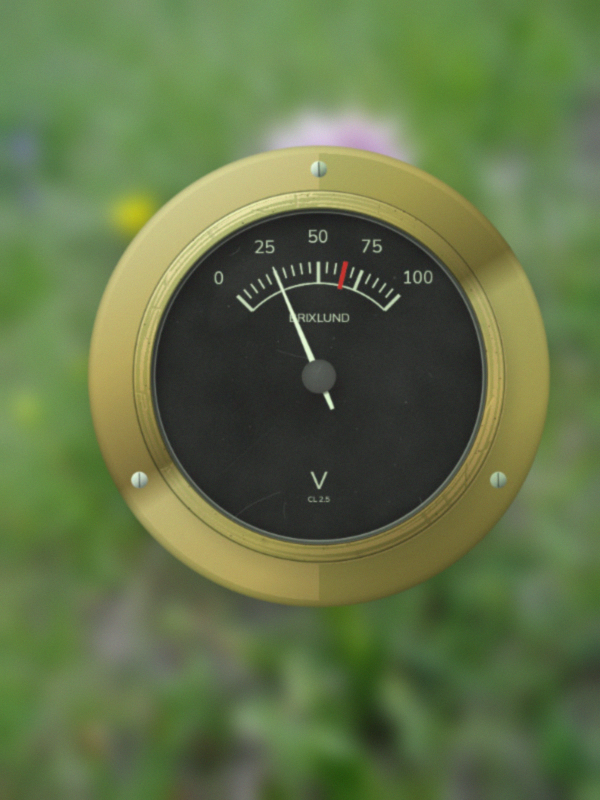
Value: 25 V
